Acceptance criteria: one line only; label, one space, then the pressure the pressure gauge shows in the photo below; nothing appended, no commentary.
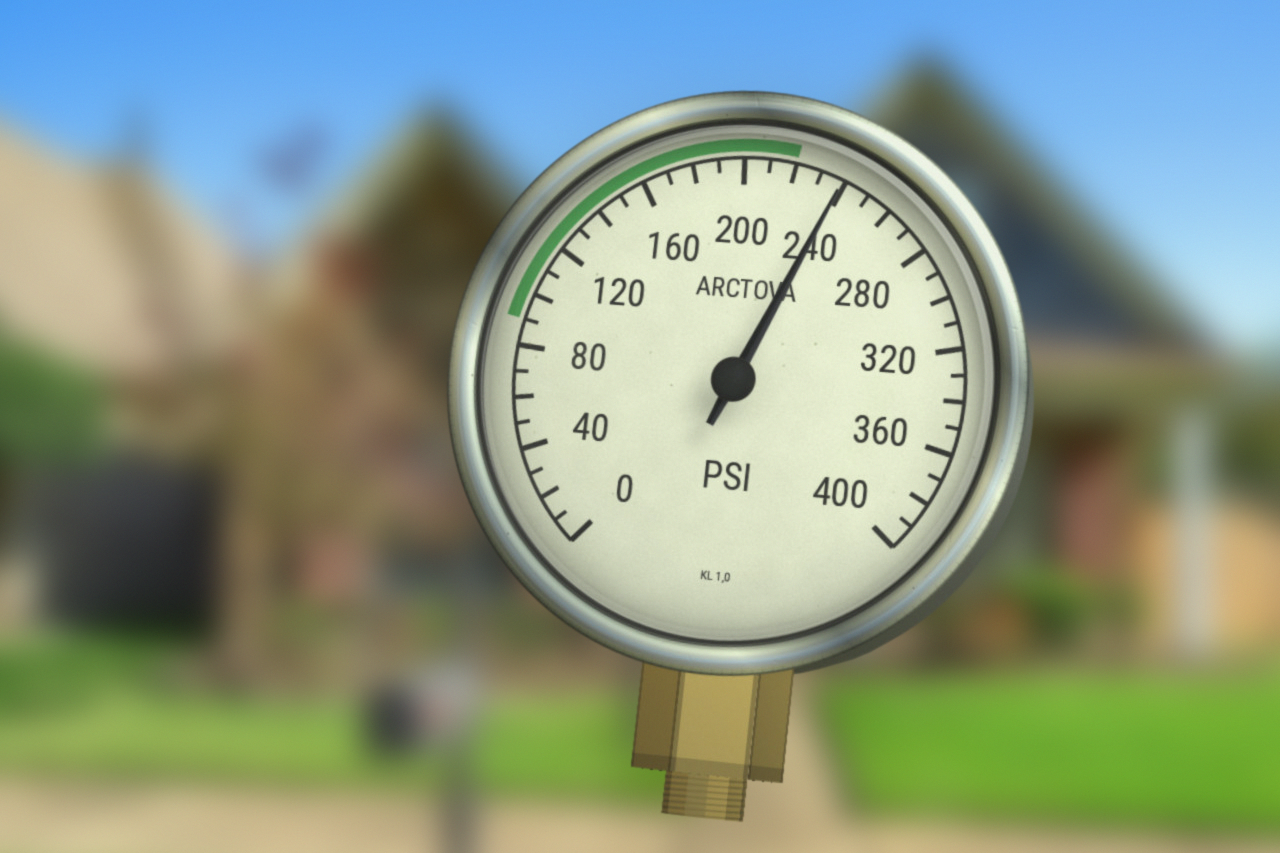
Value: 240 psi
